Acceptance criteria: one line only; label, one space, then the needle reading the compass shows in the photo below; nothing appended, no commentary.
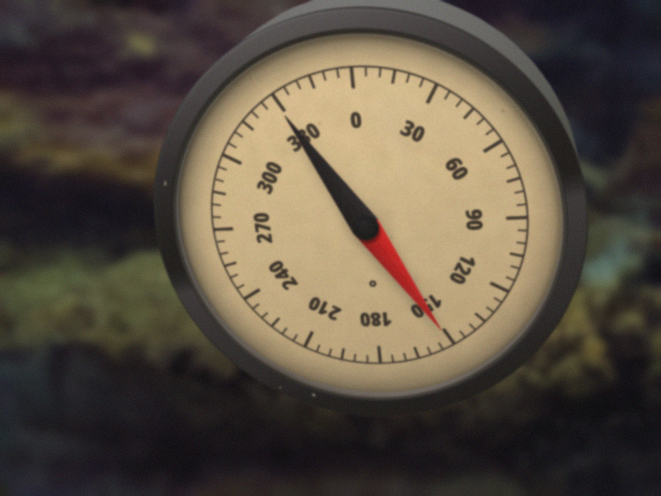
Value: 150 °
